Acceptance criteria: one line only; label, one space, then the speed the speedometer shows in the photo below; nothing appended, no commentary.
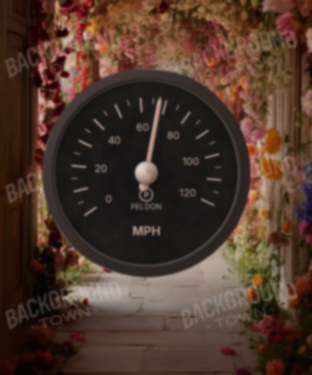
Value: 67.5 mph
